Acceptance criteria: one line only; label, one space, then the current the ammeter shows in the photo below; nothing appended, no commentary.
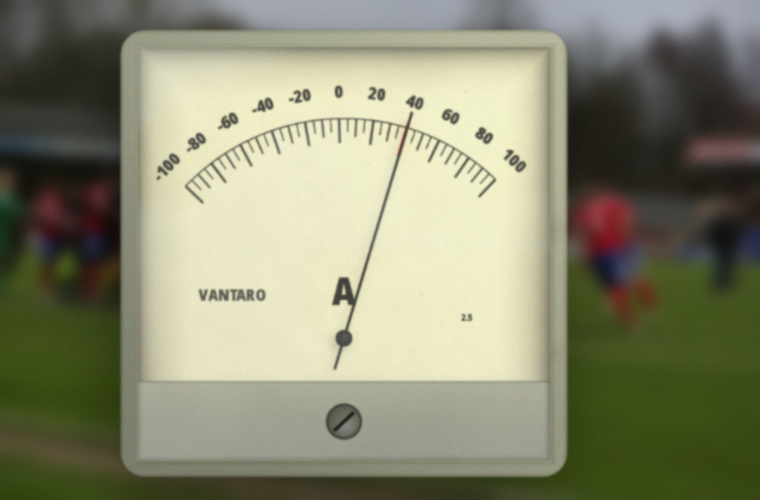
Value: 40 A
